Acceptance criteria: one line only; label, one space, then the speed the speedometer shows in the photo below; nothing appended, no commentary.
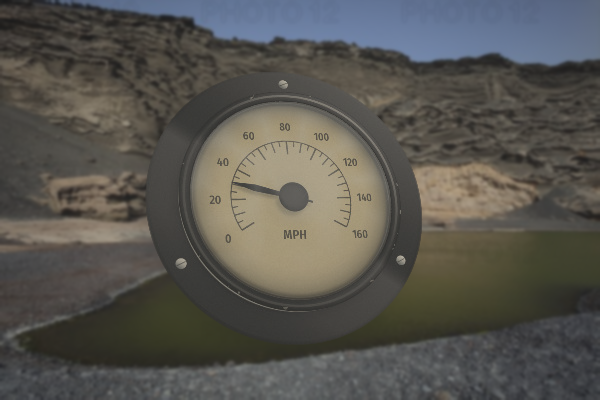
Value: 30 mph
